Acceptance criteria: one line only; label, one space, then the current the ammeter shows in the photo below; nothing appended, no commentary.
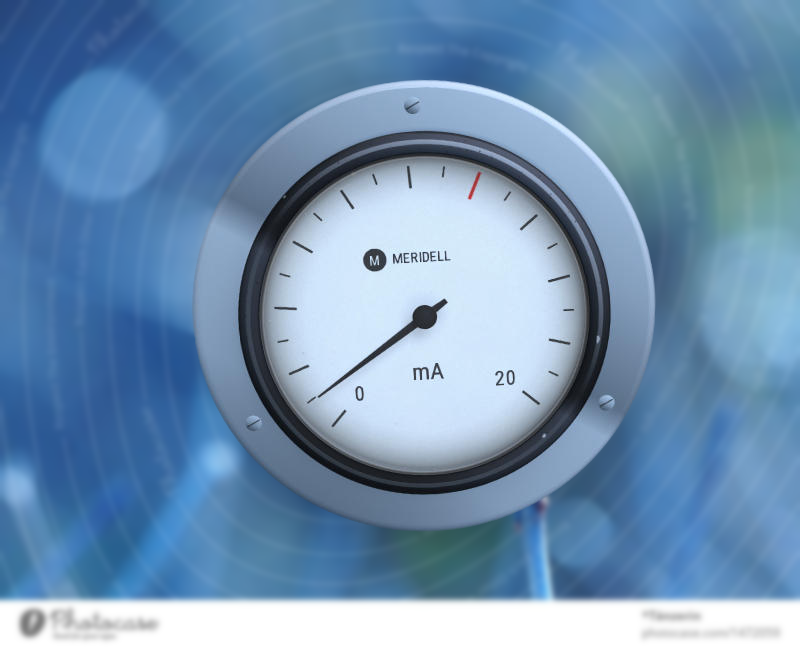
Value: 1 mA
